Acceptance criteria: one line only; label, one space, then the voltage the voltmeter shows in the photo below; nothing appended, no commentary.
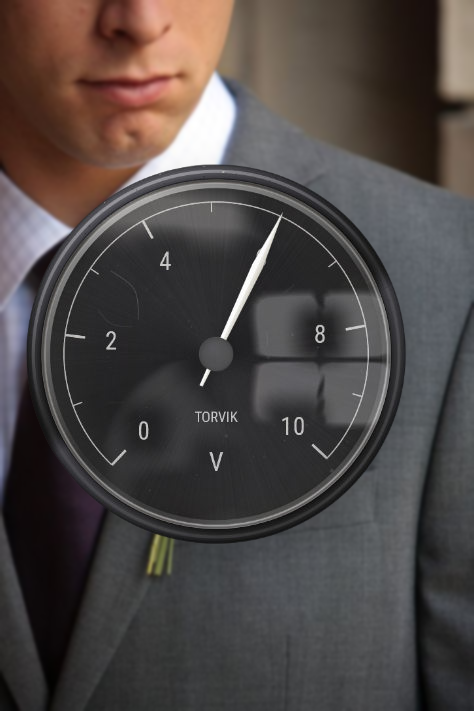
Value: 6 V
